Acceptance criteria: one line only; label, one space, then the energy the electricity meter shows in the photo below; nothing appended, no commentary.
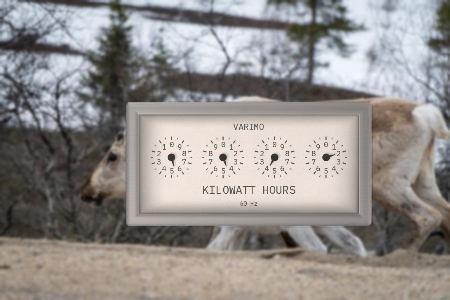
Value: 5442 kWh
